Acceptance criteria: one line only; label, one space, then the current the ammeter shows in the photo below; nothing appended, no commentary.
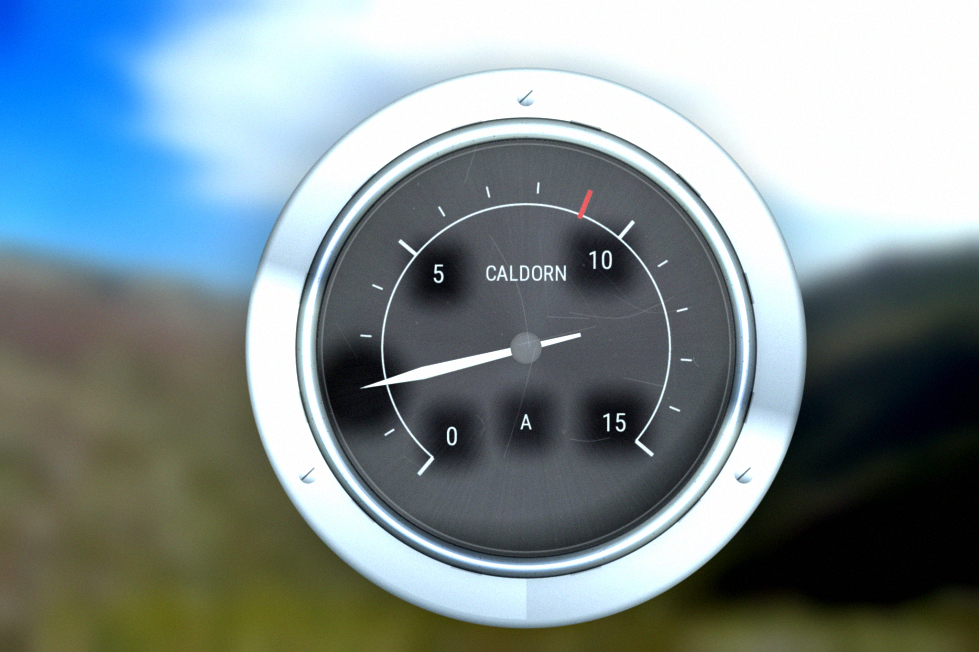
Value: 2 A
